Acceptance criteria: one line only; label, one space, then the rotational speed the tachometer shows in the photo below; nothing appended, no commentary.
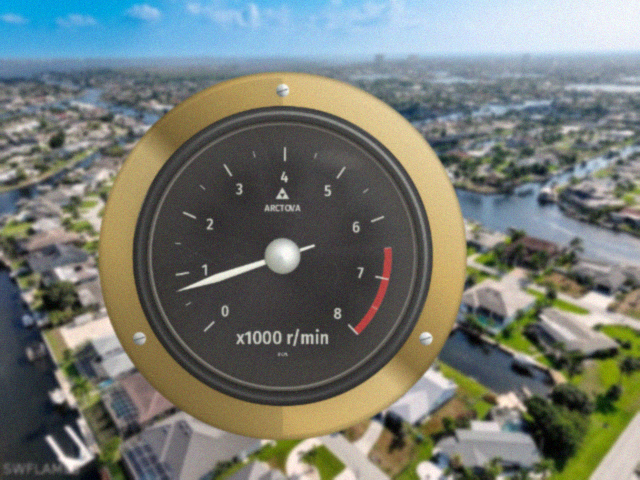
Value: 750 rpm
